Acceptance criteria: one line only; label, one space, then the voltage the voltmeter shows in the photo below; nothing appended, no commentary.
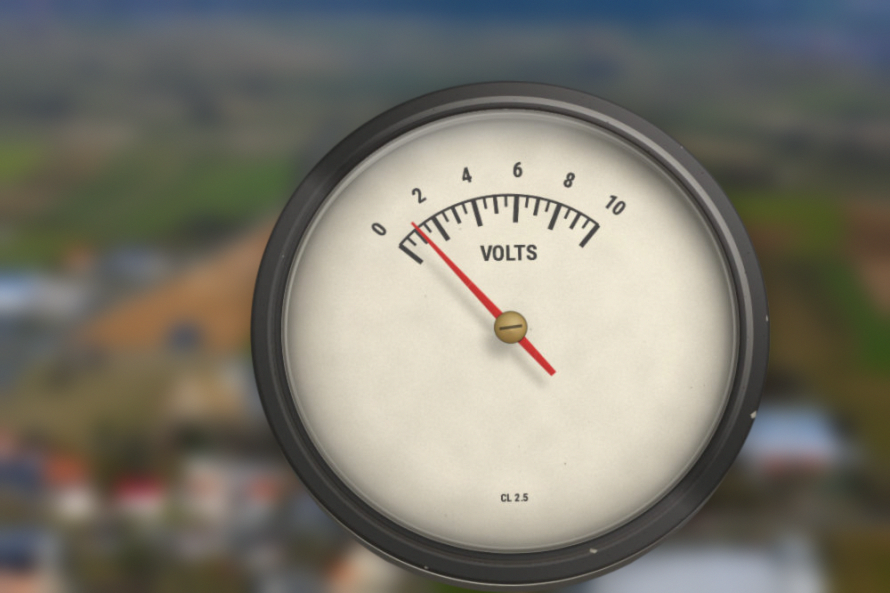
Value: 1 V
